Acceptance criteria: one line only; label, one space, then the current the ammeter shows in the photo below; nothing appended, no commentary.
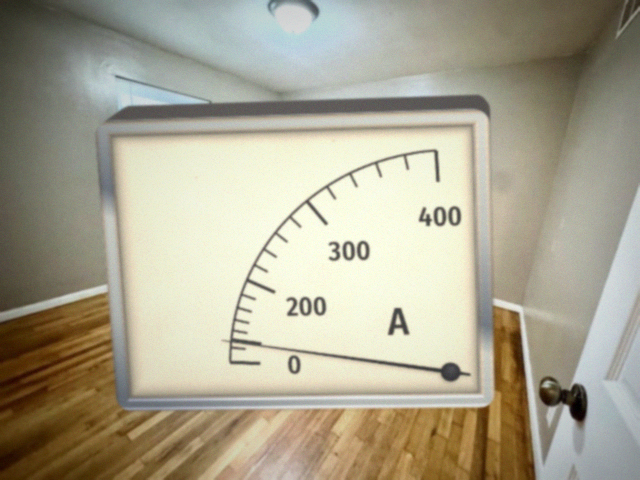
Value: 100 A
